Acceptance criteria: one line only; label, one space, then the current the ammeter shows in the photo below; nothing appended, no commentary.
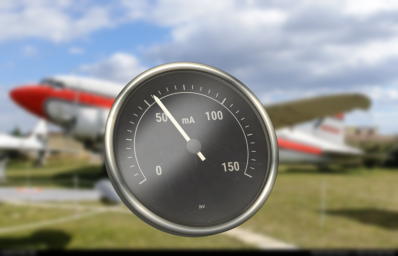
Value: 55 mA
